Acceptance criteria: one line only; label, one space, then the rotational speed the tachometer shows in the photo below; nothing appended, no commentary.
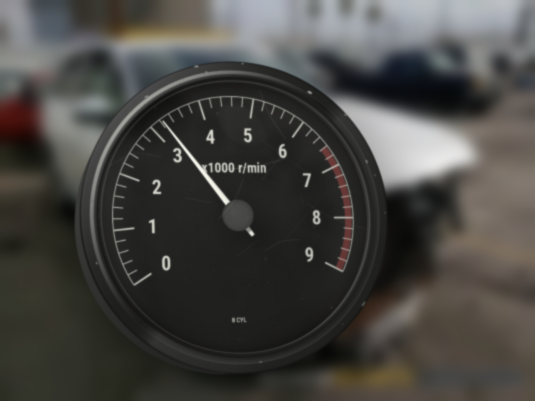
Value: 3200 rpm
